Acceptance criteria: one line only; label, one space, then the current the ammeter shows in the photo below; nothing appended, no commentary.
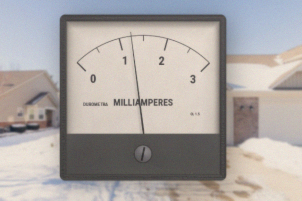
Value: 1.25 mA
